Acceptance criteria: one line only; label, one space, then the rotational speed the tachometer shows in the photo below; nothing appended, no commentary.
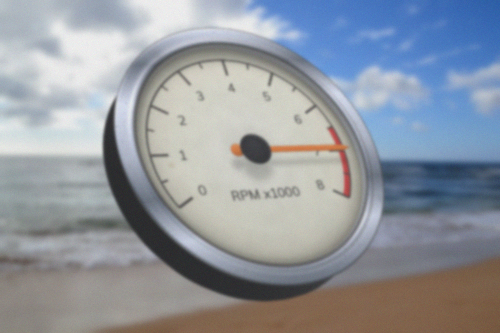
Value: 7000 rpm
